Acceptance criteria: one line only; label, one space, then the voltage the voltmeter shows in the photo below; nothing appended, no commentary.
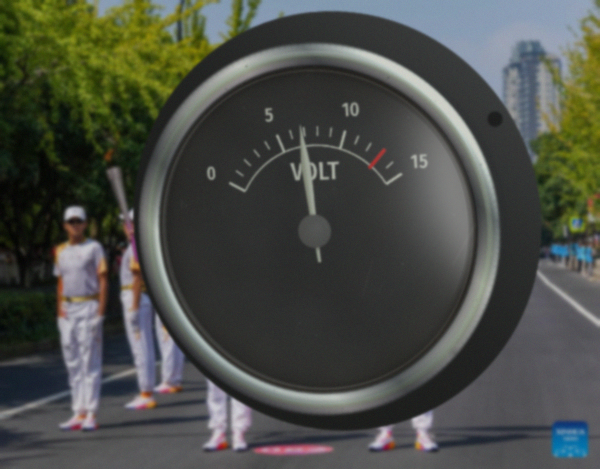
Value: 7 V
